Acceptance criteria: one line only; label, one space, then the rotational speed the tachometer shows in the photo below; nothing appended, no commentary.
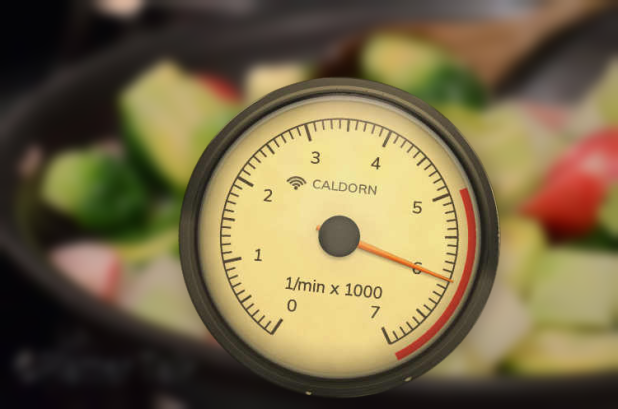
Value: 6000 rpm
